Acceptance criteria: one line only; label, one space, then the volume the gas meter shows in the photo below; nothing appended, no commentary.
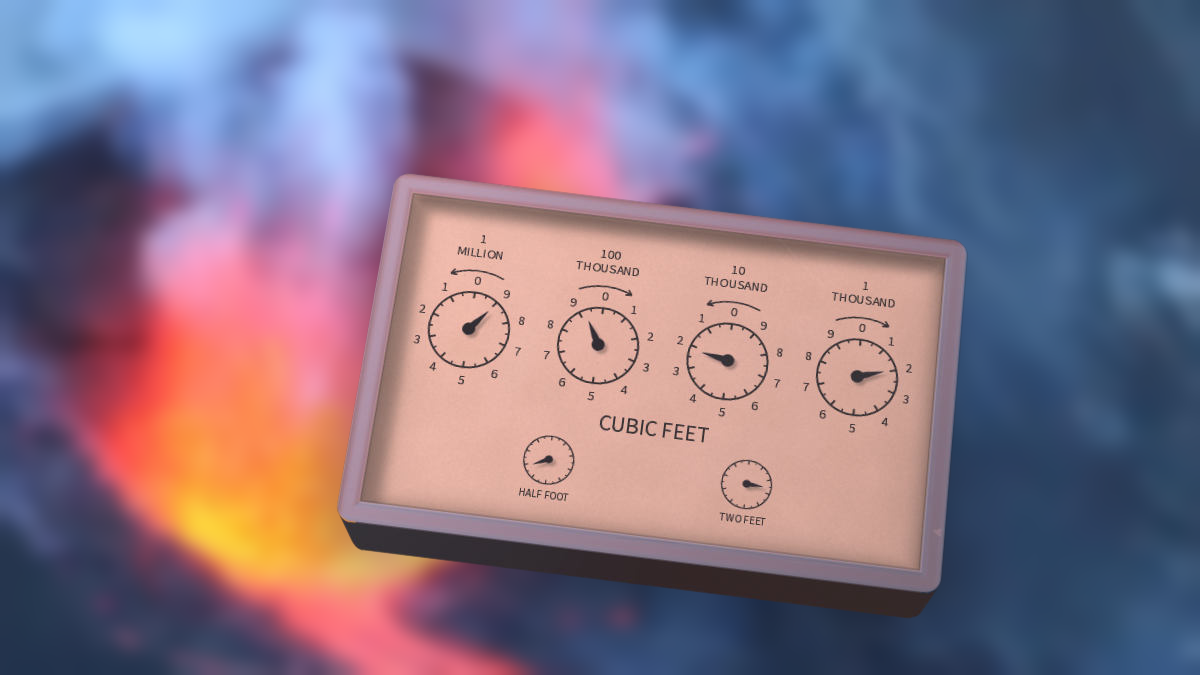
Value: 892200 ft³
